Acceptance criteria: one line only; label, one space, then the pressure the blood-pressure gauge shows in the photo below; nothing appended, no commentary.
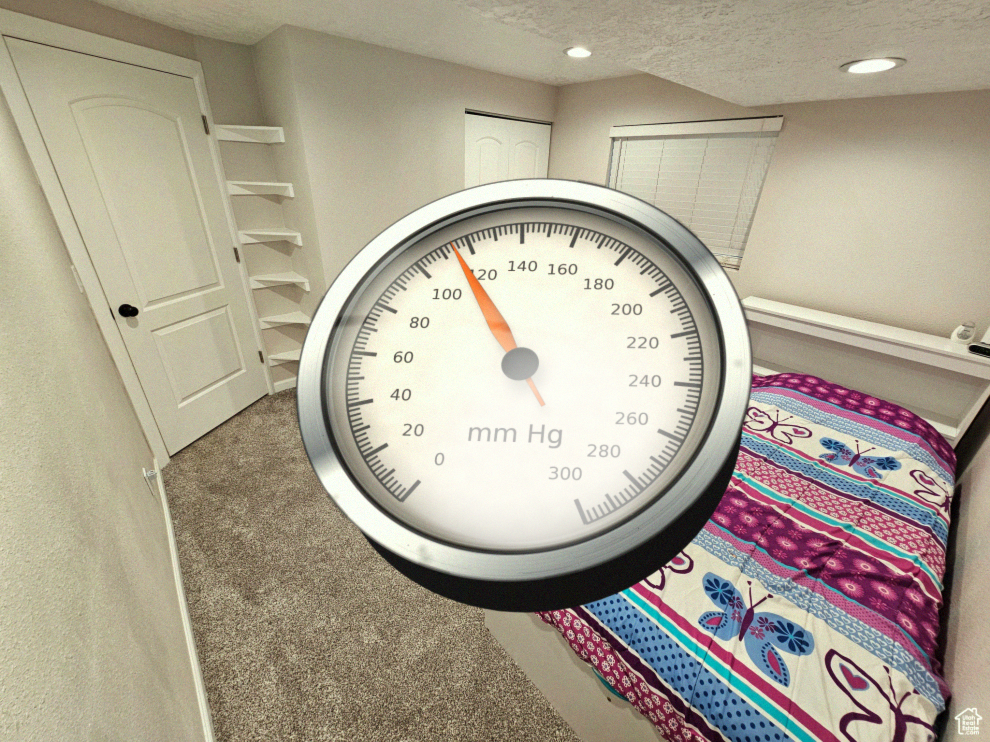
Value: 114 mmHg
